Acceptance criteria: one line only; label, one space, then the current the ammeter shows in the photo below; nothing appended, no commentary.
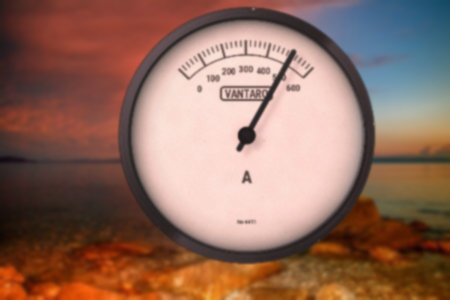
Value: 500 A
